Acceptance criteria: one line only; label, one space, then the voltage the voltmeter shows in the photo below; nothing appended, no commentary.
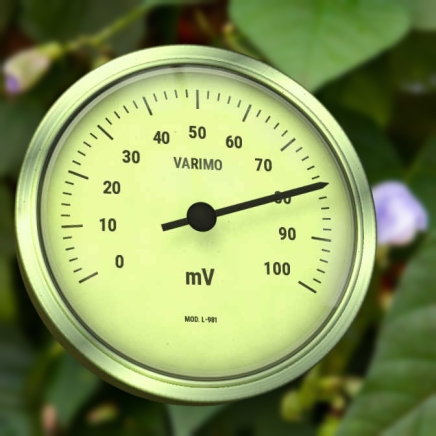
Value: 80 mV
